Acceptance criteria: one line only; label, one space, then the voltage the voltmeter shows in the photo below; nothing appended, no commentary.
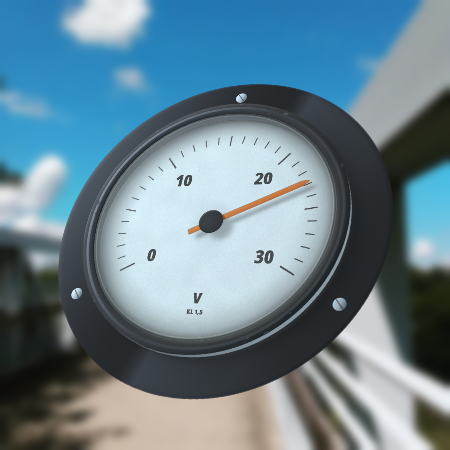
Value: 23 V
